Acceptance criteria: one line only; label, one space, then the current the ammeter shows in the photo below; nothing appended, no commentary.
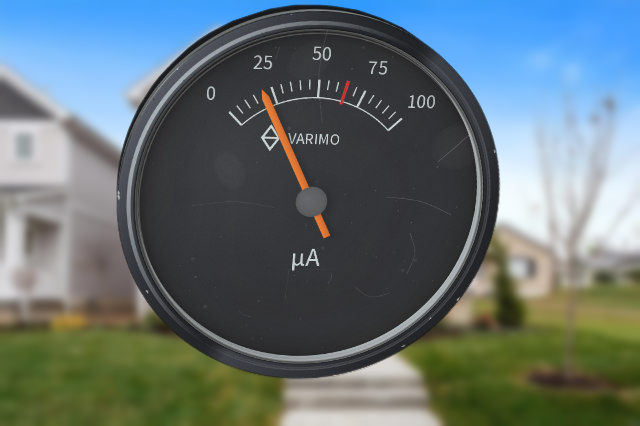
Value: 20 µA
